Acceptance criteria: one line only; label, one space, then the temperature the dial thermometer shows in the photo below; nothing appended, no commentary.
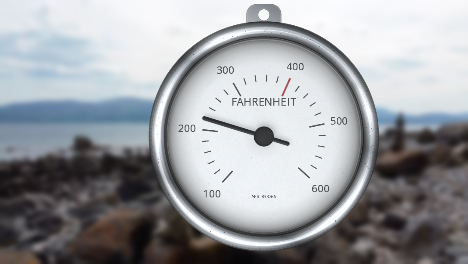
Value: 220 °F
